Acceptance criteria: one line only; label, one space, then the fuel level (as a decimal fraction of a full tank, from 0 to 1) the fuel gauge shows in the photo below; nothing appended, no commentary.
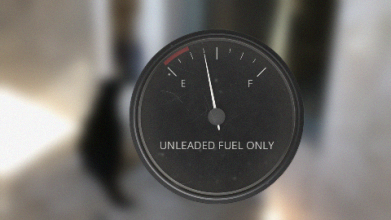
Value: 0.375
